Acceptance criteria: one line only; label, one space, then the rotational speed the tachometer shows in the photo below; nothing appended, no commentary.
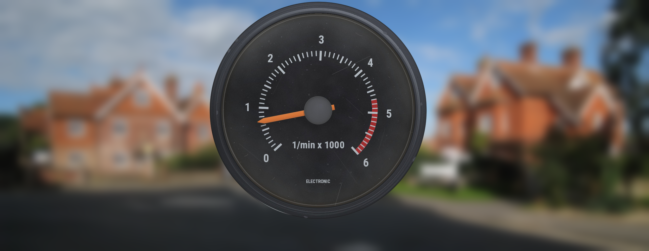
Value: 700 rpm
